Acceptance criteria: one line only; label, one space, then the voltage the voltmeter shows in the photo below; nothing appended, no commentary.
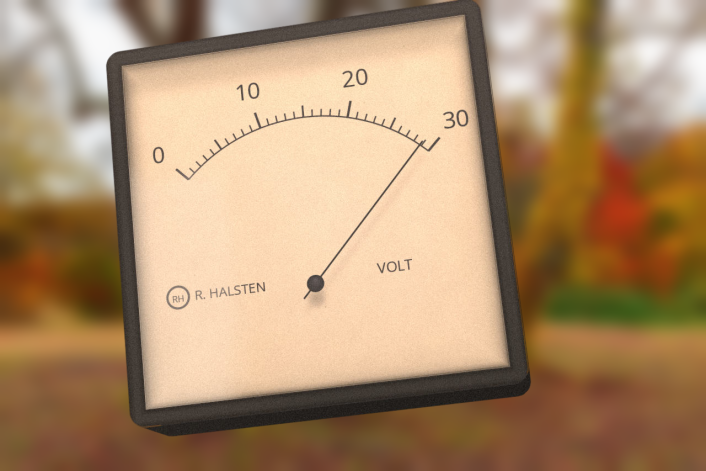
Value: 29 V
